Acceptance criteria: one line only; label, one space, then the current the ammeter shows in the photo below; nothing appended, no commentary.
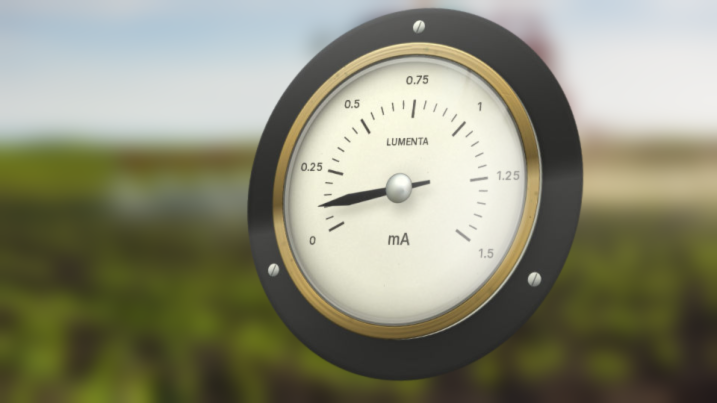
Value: 0.1 mA
